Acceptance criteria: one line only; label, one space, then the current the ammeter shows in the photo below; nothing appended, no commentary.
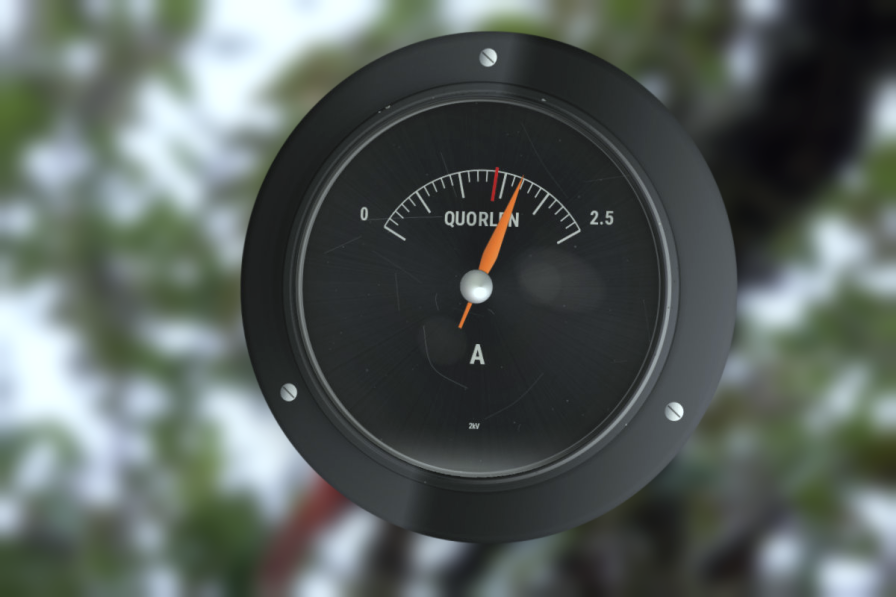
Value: 1.7 A
